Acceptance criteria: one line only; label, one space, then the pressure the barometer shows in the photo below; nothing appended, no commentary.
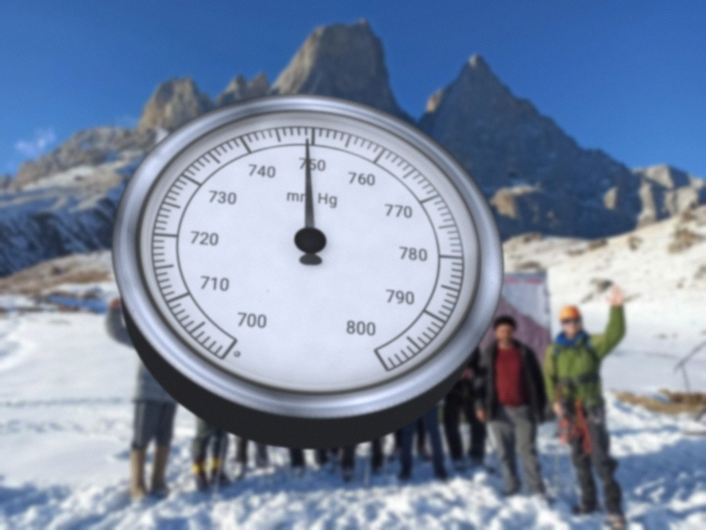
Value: 749 mmHg
